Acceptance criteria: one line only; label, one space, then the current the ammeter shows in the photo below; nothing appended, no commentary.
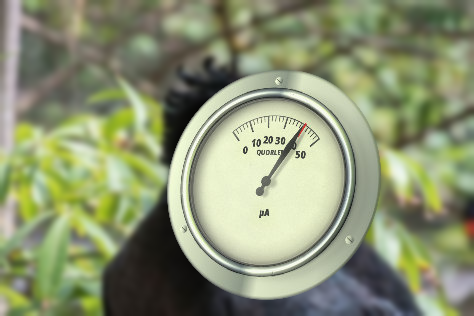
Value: 40 µA
